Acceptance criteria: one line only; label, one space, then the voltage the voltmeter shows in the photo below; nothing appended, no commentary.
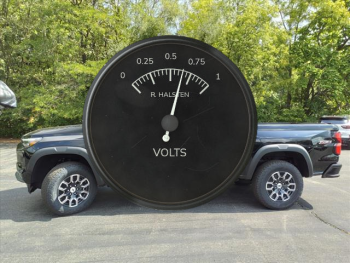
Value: 0.65 V
